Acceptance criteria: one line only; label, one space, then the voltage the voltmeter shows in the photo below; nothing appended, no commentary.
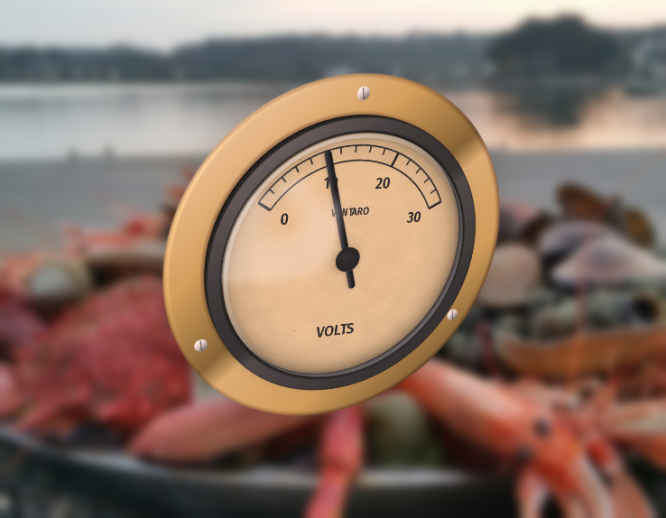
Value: 10 V
